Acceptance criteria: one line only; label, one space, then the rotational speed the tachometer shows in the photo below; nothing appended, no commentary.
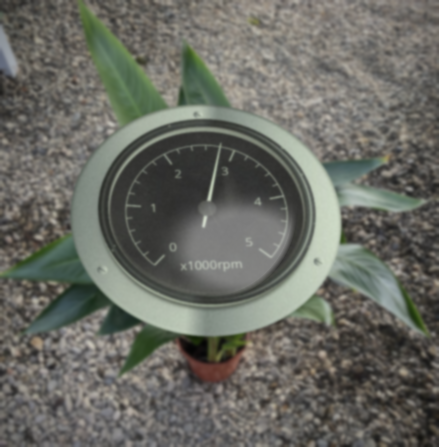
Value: 2800 rpm
